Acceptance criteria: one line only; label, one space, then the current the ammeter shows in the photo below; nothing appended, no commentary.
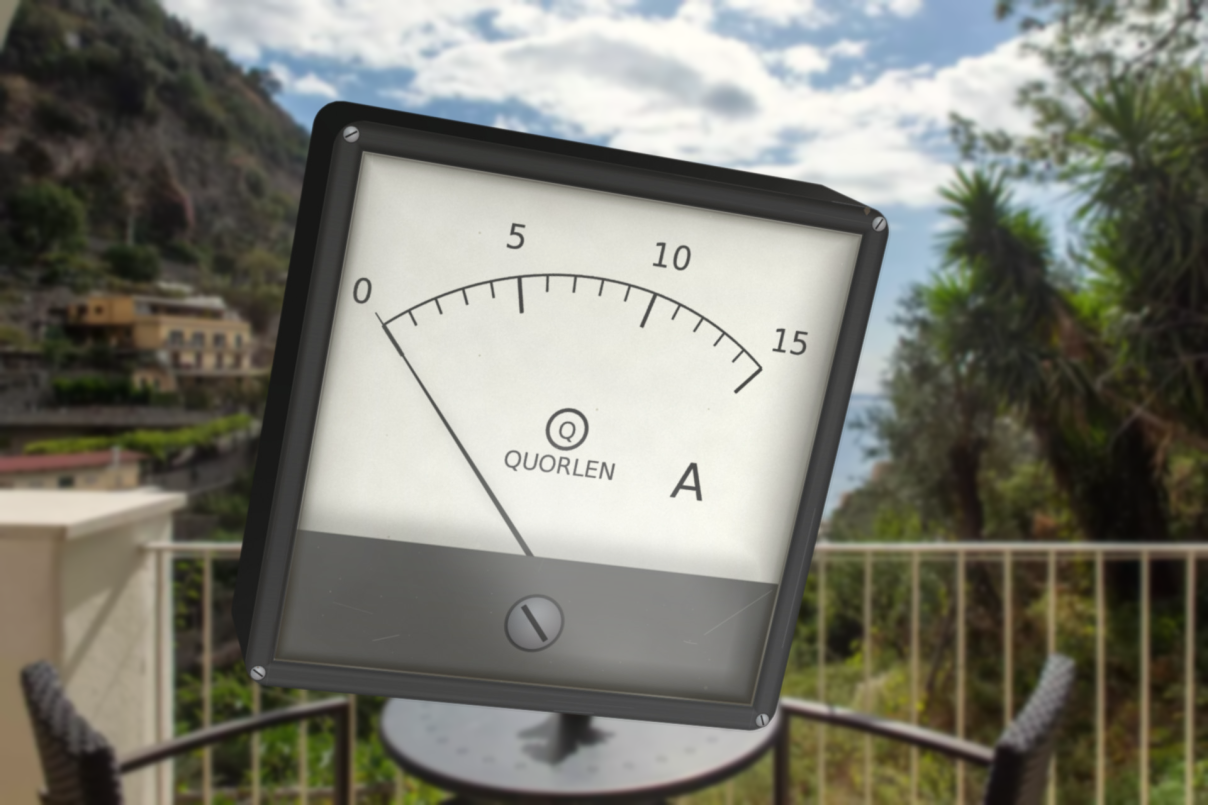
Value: 0 A
